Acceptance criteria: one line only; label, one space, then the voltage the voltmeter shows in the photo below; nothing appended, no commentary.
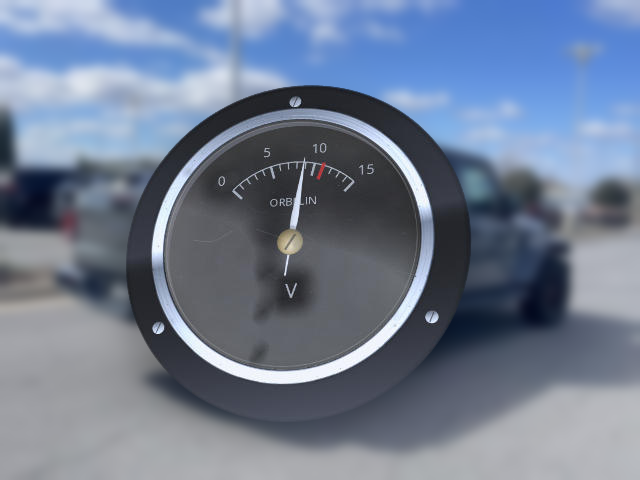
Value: 9 V
